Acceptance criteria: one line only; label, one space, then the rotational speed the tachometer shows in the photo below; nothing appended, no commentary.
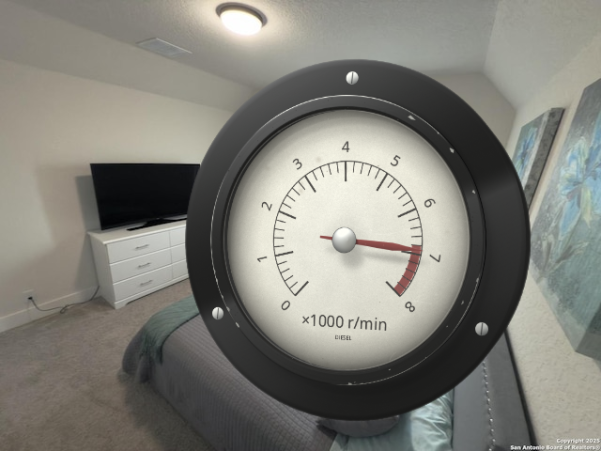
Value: 6900 rpm
